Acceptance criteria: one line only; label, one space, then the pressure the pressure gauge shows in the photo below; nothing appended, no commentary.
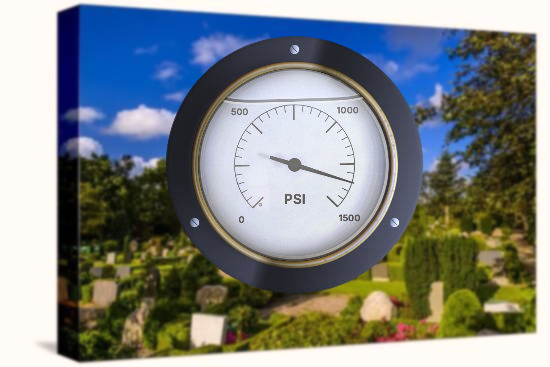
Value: 1350 psi
